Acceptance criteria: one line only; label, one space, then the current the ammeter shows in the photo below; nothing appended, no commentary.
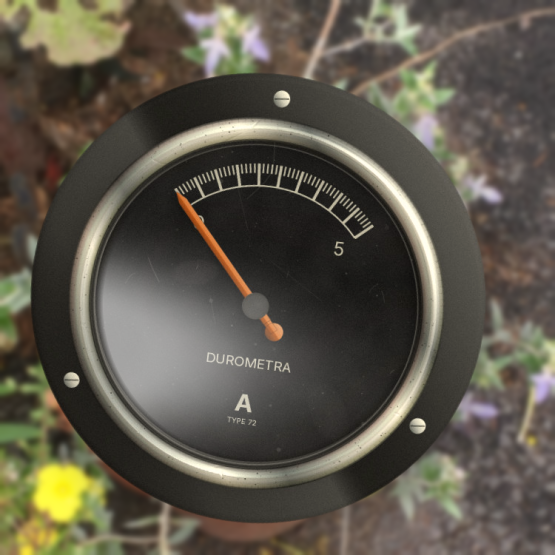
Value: 0 A
